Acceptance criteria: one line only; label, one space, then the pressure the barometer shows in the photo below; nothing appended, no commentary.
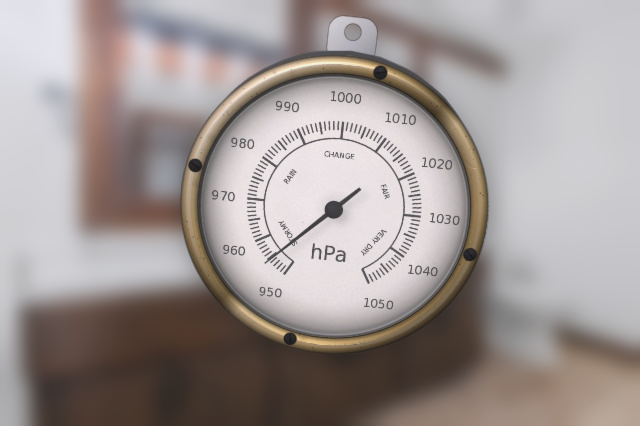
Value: 955 hPa
